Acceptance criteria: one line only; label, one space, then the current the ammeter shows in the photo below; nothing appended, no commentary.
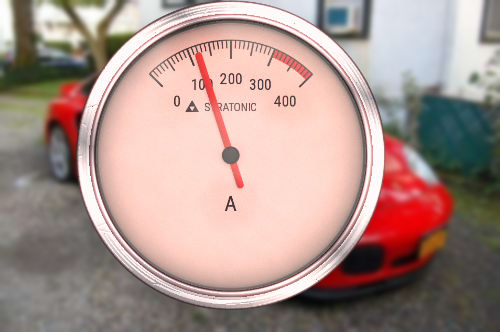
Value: 120 A
